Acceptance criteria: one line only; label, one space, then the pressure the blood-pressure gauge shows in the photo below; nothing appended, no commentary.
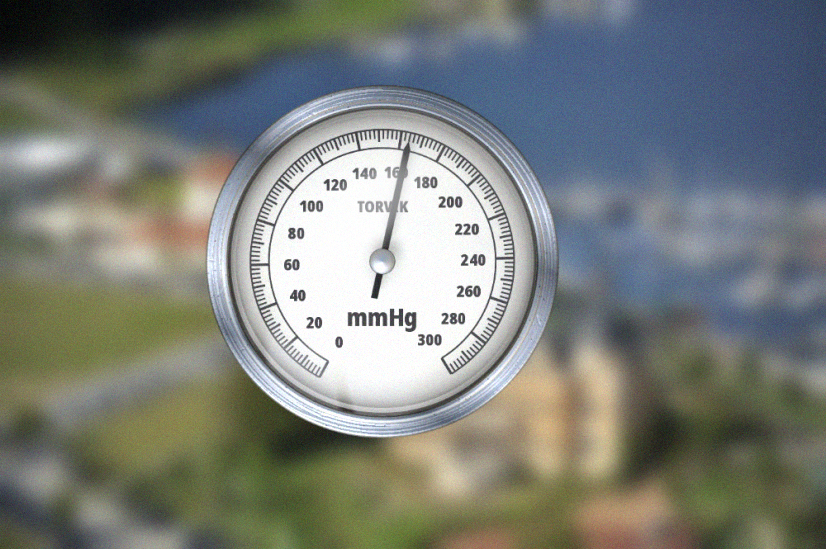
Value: 164 mmHg
